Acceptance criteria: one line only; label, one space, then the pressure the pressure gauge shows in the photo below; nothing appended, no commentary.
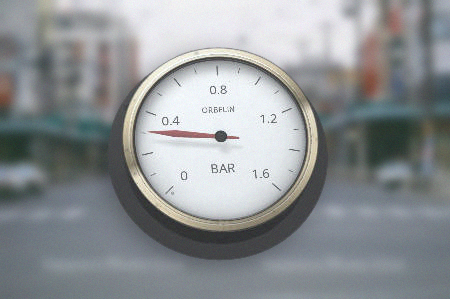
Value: 0.3 bar
